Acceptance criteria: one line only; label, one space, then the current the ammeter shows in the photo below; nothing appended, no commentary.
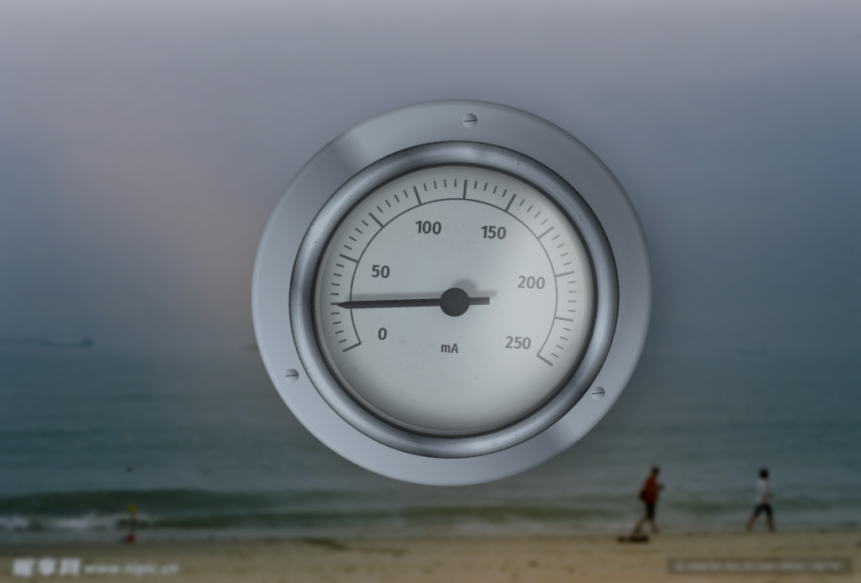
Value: 25 mA
